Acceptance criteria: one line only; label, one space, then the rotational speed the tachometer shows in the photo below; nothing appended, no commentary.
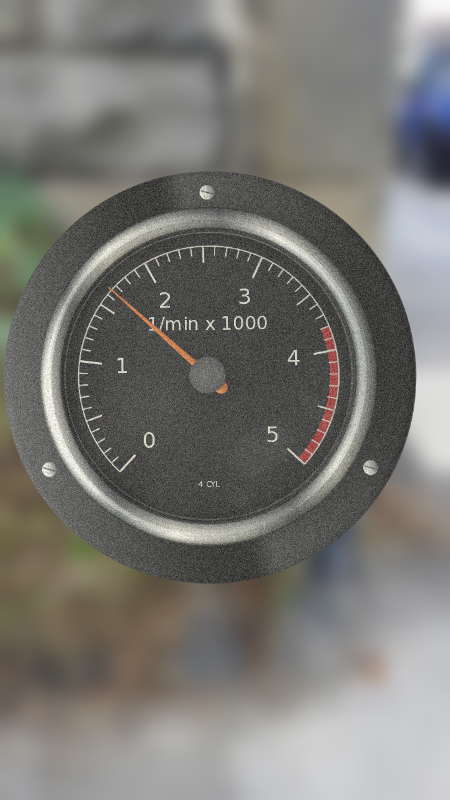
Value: 1650 rpm
